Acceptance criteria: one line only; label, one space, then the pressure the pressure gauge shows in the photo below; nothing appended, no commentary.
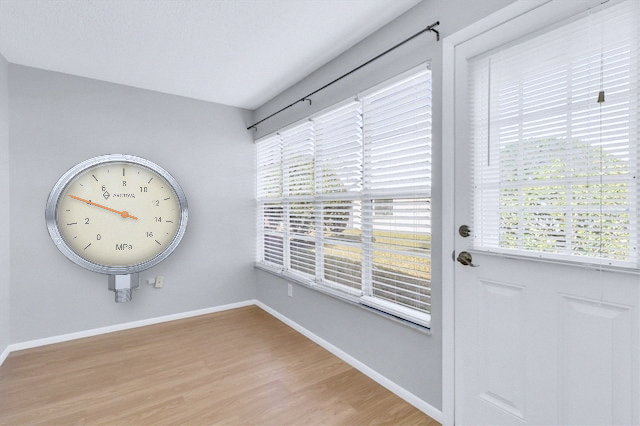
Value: 4 MPa
